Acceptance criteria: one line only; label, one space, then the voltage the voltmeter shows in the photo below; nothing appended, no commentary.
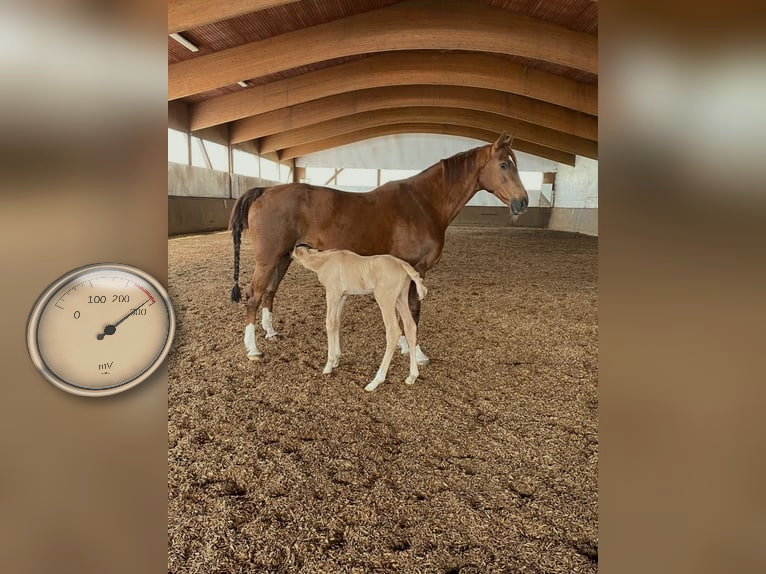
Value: 280 mV
